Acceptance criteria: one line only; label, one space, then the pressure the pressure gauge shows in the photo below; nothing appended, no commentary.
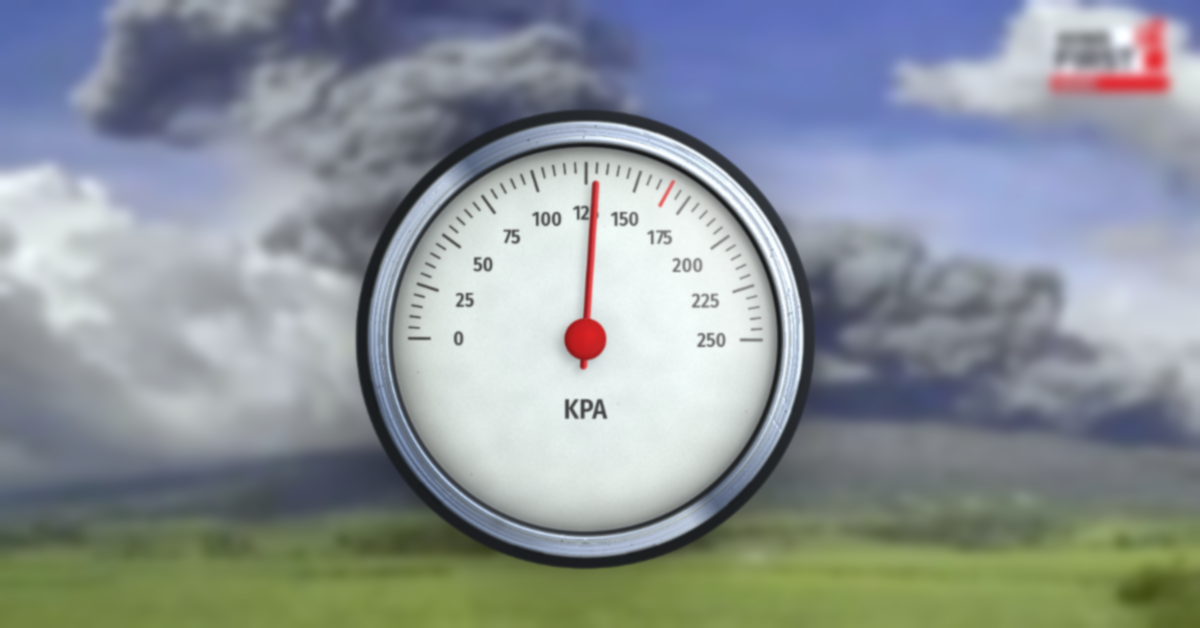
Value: 130 kPa
